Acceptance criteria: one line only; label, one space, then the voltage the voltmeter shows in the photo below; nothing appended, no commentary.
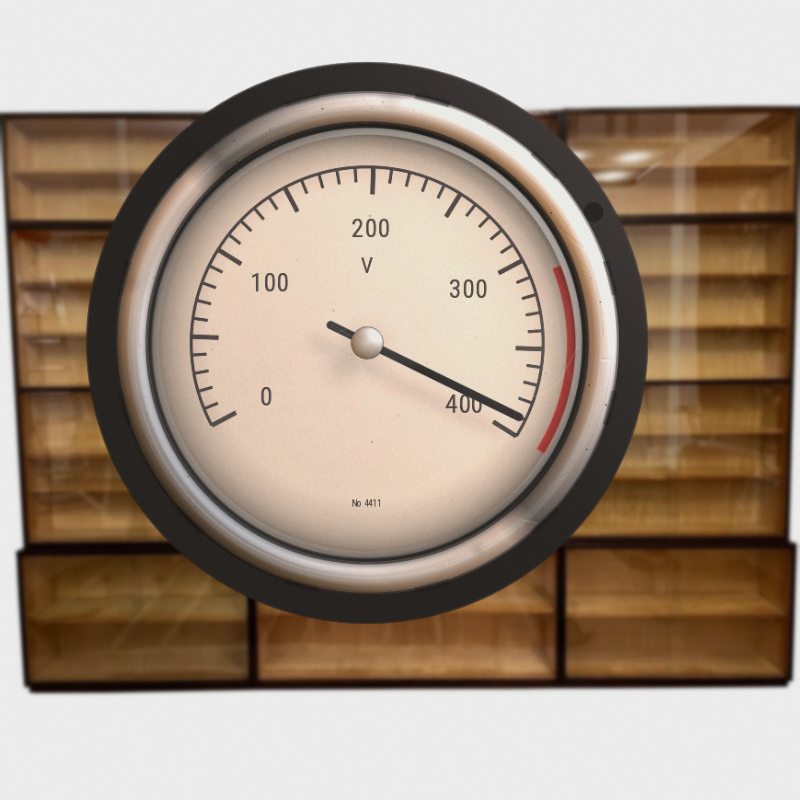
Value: 390 V
